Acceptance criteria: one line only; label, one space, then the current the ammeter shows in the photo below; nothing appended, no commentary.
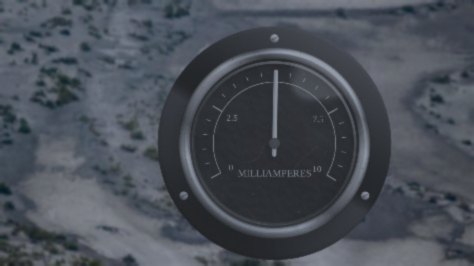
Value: 5 mA
